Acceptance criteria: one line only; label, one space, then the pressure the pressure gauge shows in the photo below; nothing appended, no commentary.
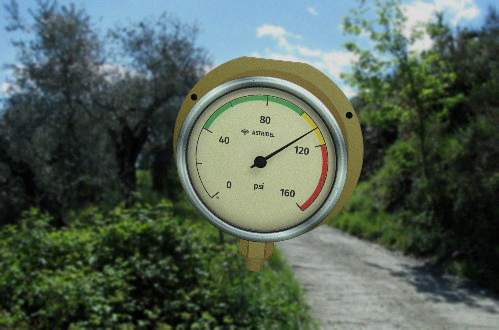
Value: 110 psi
